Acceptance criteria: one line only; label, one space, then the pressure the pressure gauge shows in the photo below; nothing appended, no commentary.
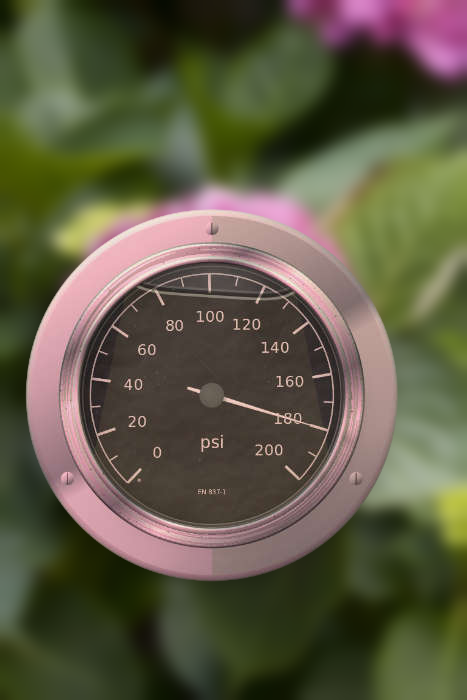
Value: 180 psi
